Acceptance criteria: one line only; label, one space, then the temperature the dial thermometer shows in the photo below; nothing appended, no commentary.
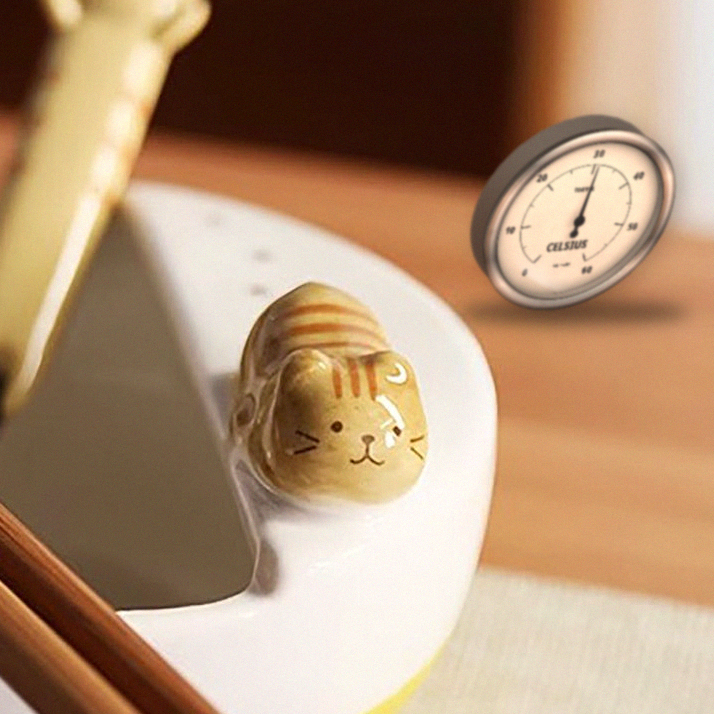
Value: 30 °C
